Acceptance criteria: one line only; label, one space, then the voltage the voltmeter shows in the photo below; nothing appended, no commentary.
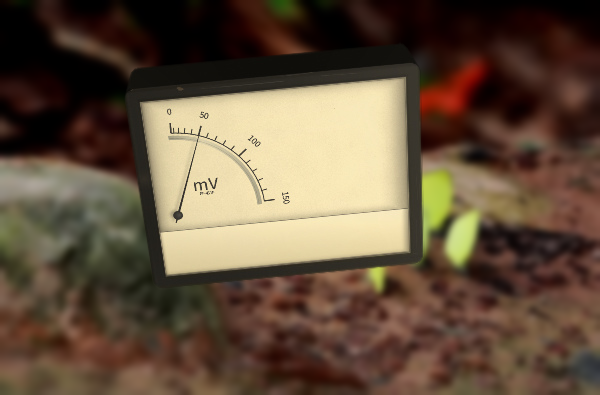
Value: 50 mV
